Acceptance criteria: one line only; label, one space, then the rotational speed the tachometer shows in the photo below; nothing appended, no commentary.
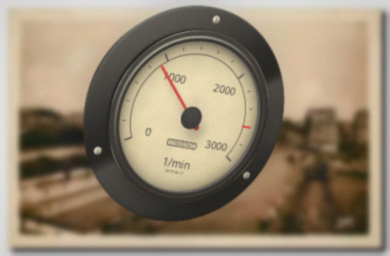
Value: 900 rpm
